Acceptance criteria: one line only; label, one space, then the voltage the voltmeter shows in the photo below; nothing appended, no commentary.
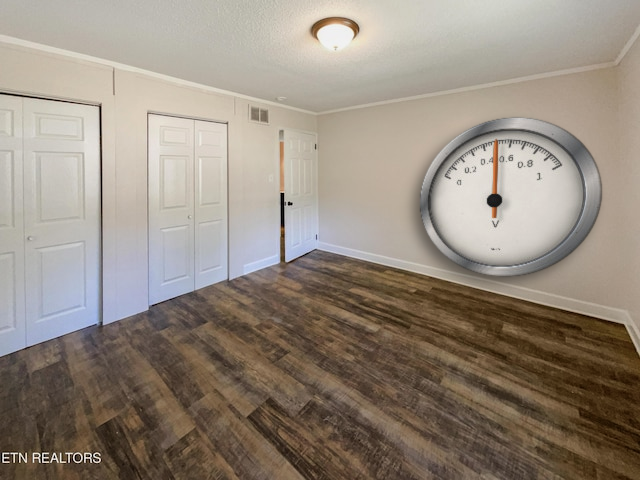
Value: 0.5 V
